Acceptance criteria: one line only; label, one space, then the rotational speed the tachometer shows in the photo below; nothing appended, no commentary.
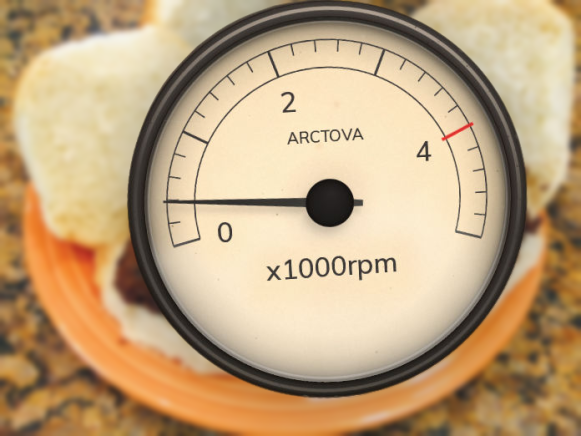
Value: 400 rpm
